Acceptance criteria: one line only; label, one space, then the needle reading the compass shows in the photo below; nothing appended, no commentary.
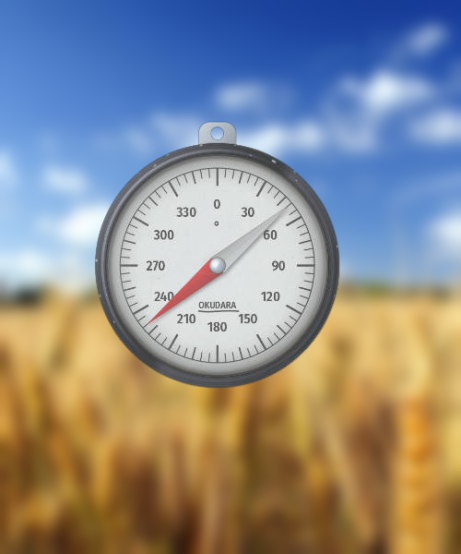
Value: 230 °
